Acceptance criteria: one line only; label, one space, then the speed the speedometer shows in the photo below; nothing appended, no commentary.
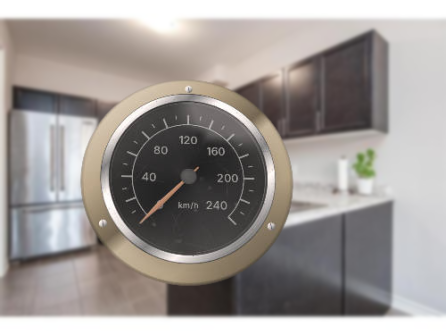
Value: 0 km/h
